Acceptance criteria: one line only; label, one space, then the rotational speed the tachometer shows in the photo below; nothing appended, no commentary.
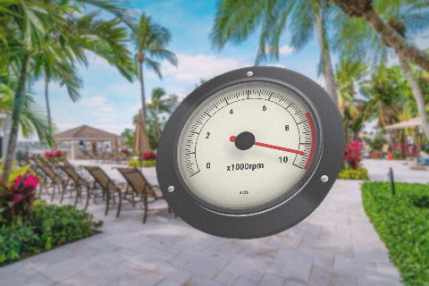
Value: 9500 rpm
